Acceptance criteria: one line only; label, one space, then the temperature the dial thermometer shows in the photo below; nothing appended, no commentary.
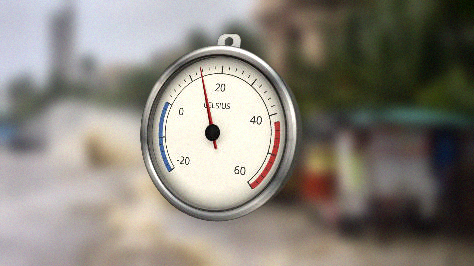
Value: 14 °C
